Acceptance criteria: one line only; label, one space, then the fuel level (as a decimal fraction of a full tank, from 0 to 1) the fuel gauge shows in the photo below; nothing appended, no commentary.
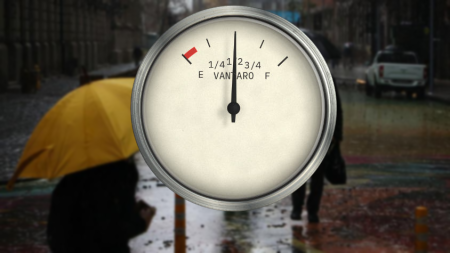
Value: 0.5
